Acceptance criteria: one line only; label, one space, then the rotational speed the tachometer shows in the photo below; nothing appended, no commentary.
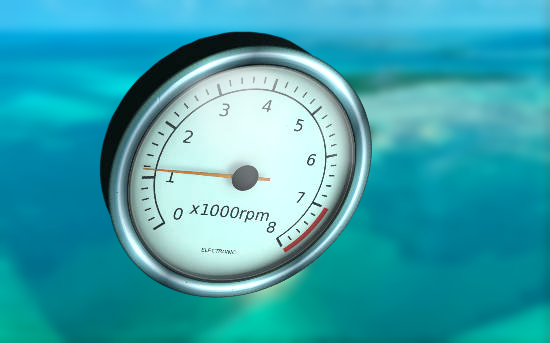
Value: 1200 rpm
